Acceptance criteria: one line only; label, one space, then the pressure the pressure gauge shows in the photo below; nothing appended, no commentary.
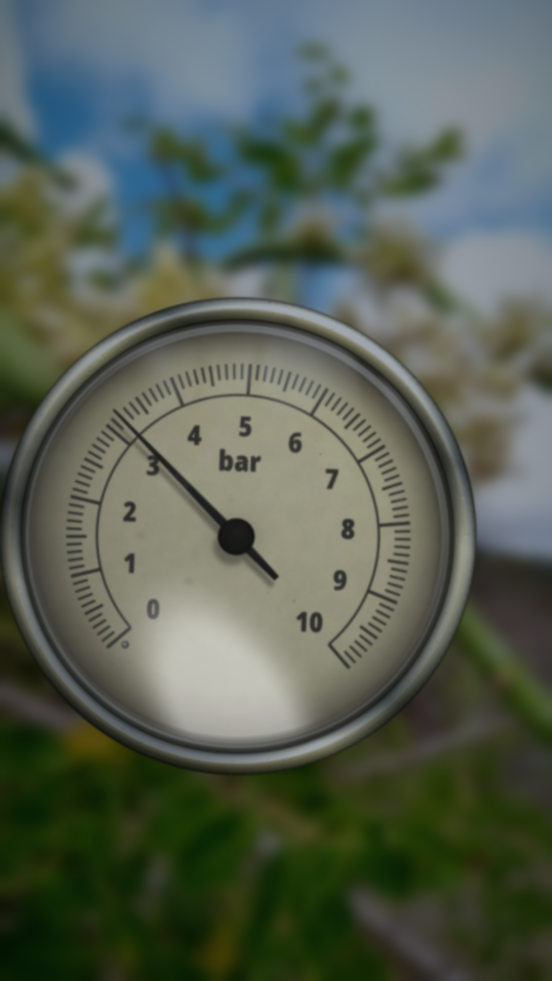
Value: 3.2 bar
